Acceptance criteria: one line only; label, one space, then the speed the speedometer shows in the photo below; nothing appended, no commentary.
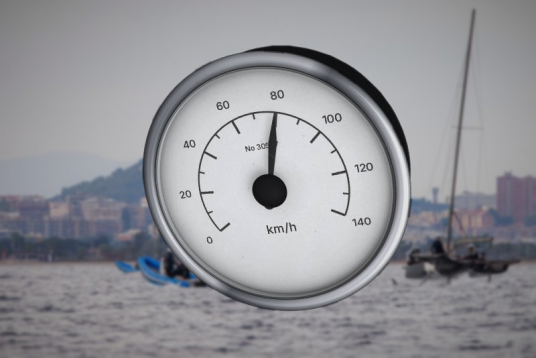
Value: 80 km/h
